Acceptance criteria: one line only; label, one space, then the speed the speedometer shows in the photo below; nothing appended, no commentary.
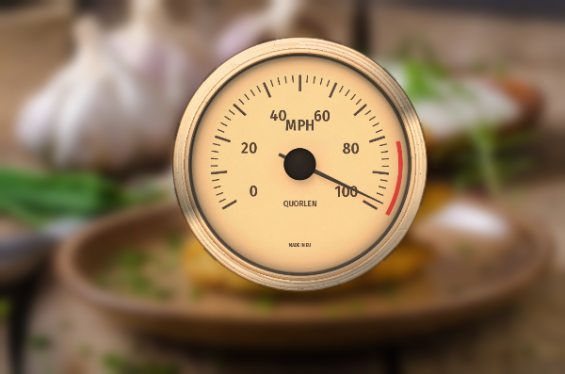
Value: 98 mph
